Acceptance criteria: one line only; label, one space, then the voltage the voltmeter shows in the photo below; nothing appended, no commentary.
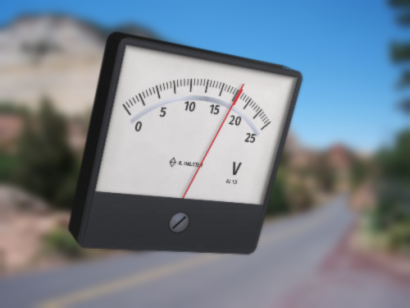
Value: 17.5 V
